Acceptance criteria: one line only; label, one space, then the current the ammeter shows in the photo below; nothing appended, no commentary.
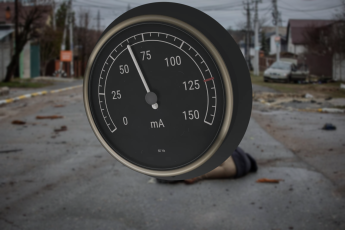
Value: 65 mA
